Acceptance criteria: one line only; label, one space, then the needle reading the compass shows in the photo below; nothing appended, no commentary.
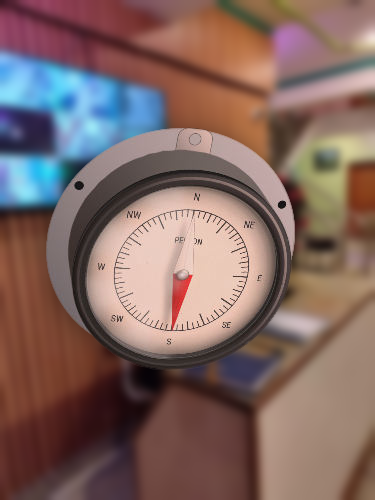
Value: 180 °
